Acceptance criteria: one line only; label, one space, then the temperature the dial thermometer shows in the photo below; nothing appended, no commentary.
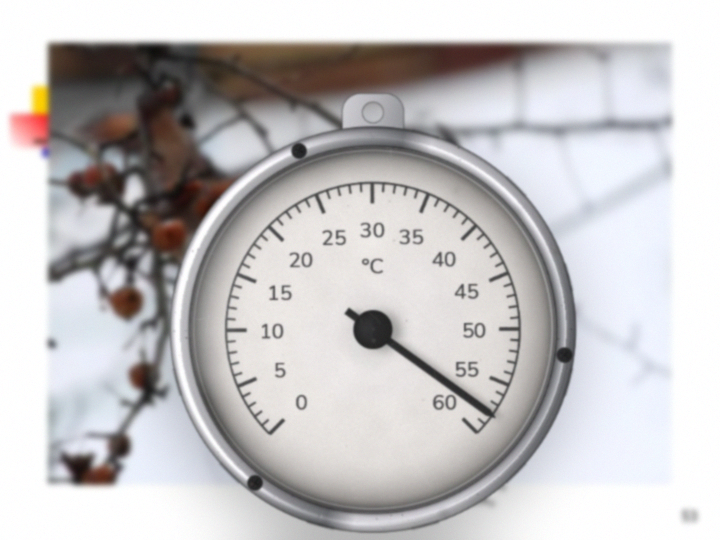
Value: 58 °C
